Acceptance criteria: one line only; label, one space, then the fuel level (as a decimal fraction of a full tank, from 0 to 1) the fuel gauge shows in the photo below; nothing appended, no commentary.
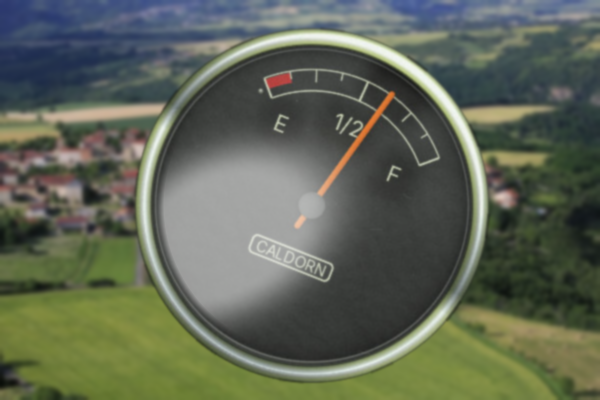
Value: 0.625
